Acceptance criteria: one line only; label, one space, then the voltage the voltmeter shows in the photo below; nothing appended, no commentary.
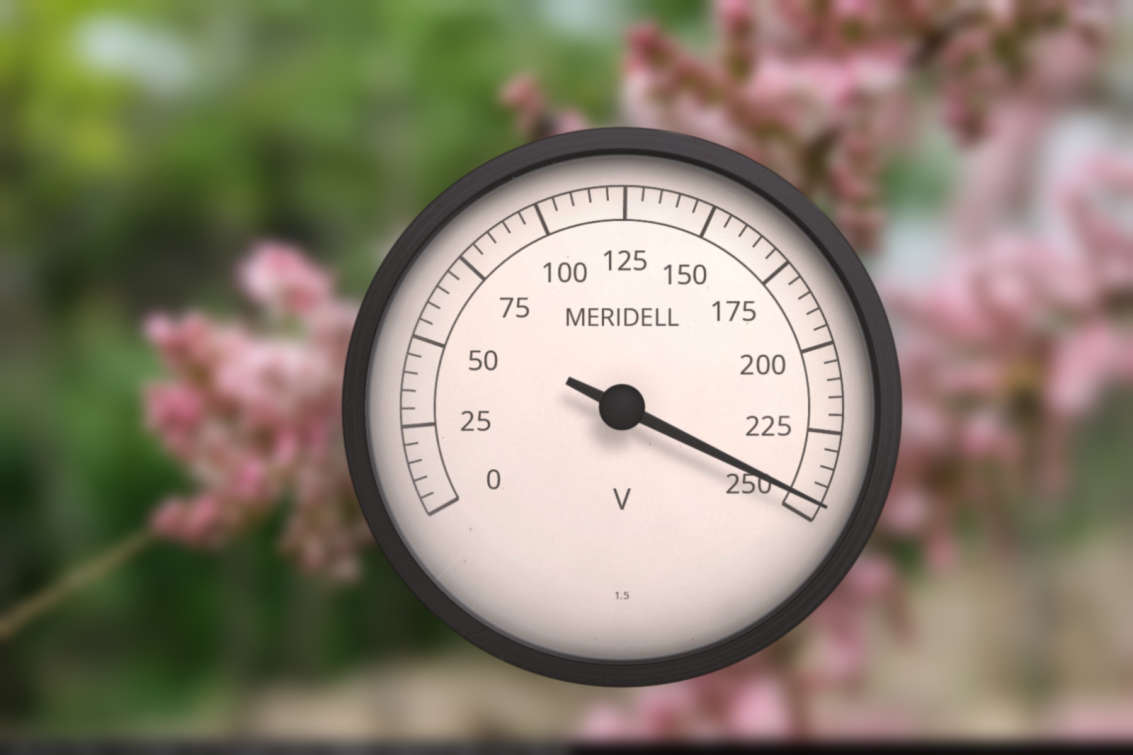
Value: 245 V
